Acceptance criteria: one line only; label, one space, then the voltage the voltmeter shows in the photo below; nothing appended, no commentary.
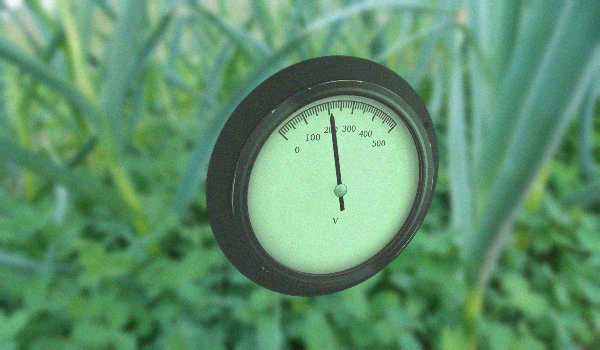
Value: 200 V
